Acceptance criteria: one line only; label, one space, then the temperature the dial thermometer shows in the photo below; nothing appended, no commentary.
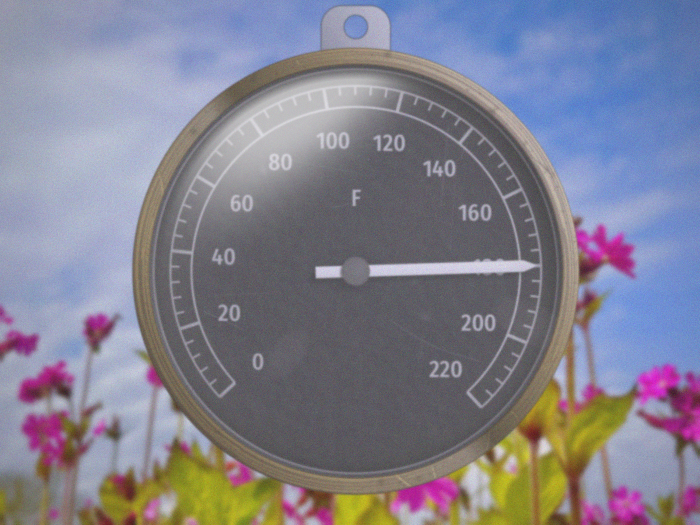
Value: 180 °F
